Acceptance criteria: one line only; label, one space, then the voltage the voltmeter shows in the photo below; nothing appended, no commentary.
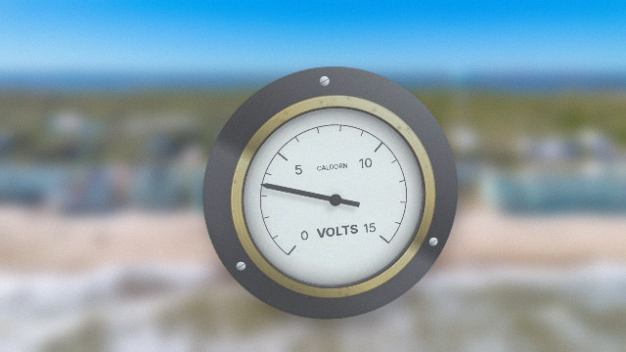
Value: 3.5 V
